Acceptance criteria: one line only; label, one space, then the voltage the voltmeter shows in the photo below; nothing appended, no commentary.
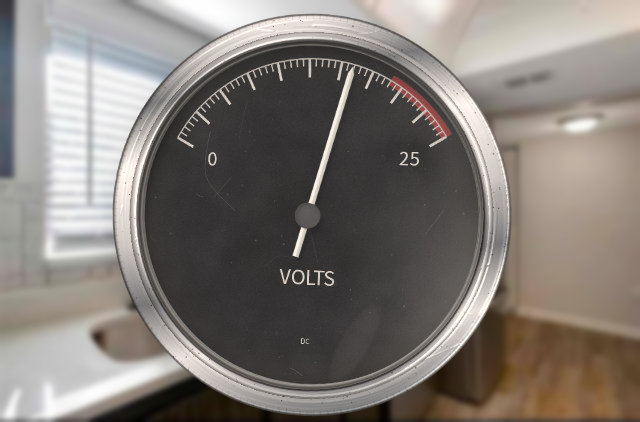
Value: 16 V
